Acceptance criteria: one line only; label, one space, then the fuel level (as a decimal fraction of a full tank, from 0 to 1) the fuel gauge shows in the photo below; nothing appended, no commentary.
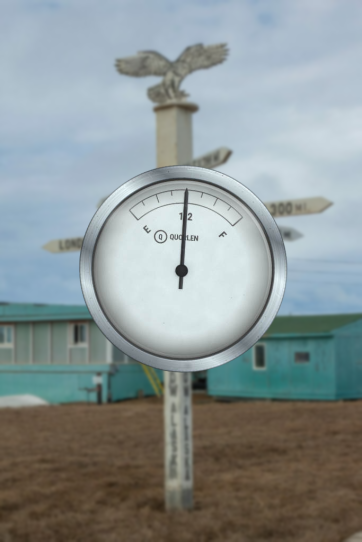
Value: 0.5
